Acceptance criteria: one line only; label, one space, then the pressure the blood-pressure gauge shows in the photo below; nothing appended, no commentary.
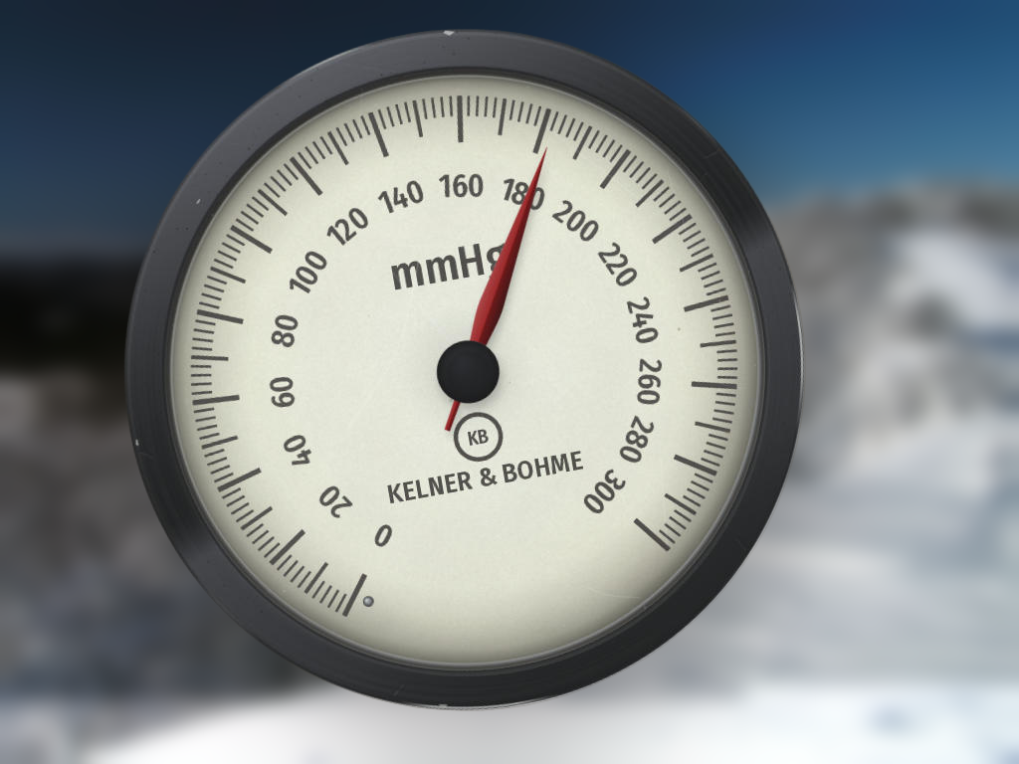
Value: 182 mmHg
